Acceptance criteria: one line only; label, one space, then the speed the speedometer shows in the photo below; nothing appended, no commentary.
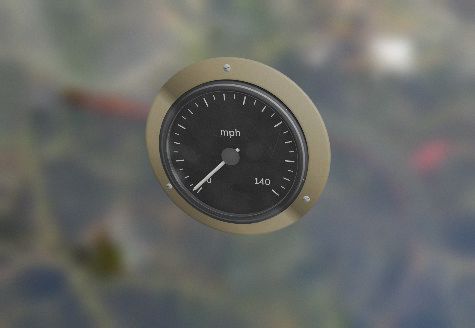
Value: 2.5 mph
